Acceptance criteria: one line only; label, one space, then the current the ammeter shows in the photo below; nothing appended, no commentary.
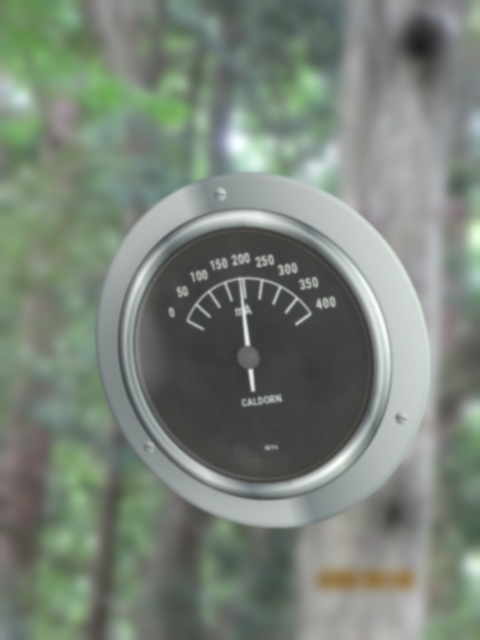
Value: 200 mA
